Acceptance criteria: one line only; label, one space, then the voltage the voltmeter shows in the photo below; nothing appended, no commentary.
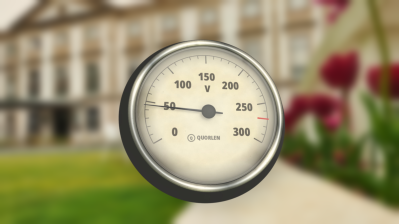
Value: 45 V
